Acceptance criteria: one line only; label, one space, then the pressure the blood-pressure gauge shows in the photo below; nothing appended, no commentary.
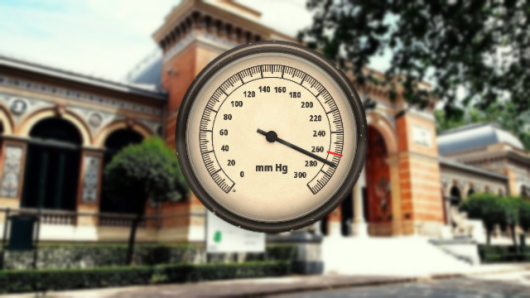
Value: 270 mmHg
